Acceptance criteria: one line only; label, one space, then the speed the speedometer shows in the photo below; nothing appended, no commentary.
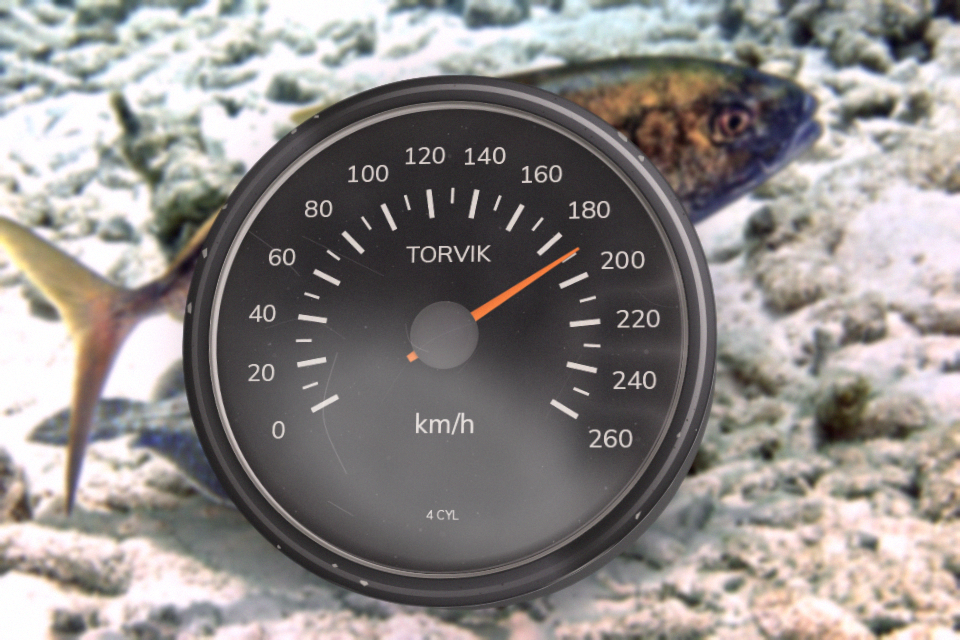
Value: 190 km/h
